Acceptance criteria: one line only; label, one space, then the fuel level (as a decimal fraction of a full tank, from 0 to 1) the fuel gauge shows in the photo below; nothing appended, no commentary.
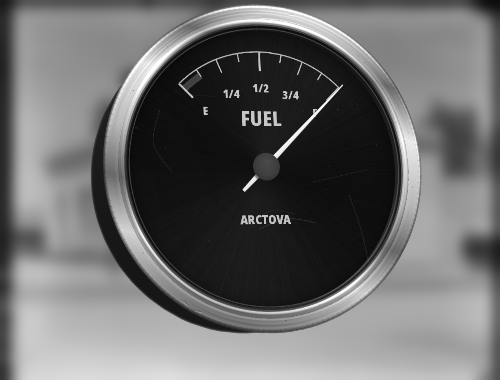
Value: 1
